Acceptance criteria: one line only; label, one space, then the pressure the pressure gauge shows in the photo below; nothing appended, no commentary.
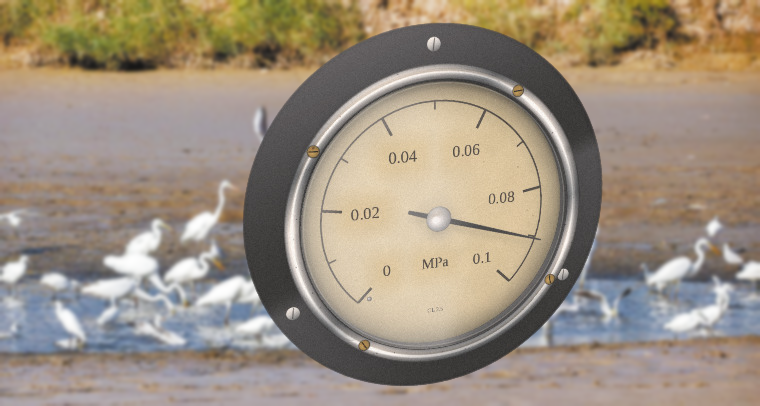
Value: 0.09 MPa
